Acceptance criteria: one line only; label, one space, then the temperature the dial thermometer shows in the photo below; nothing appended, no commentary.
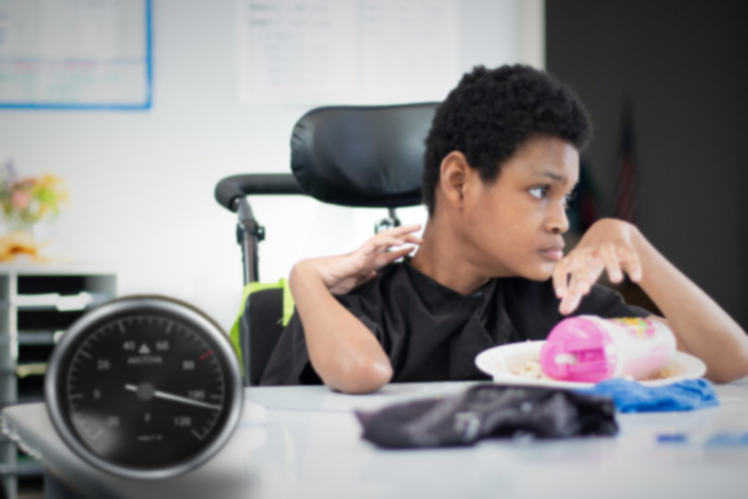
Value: 104 °F
